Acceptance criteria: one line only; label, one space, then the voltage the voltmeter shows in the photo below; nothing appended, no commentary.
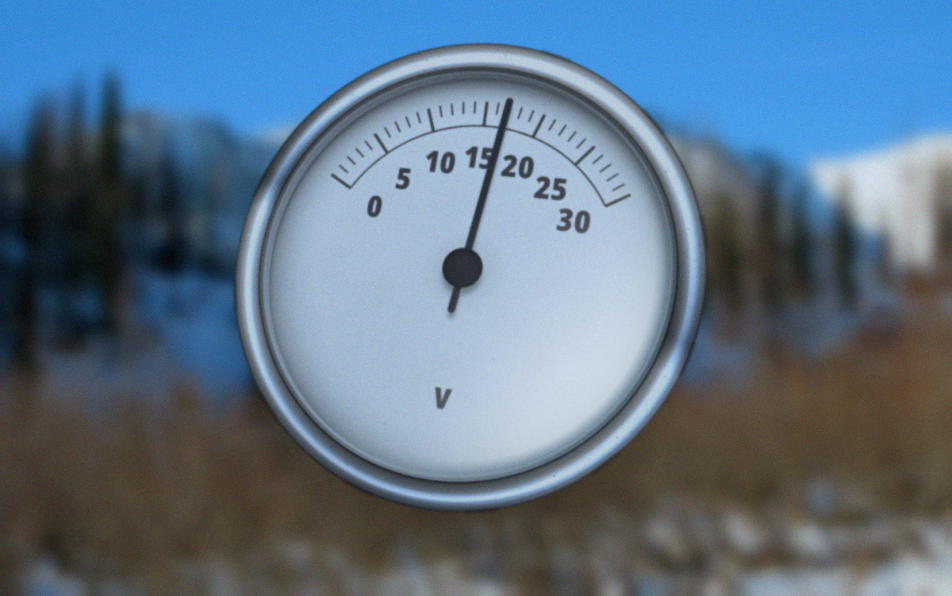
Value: 17 V
